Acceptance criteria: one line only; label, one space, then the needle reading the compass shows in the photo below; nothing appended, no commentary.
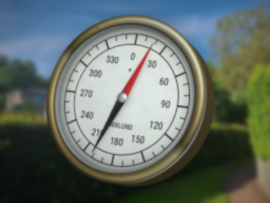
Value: 20 °
